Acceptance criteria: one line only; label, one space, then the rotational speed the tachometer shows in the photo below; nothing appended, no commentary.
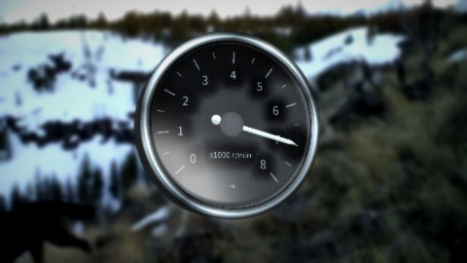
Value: 7000 rpm
